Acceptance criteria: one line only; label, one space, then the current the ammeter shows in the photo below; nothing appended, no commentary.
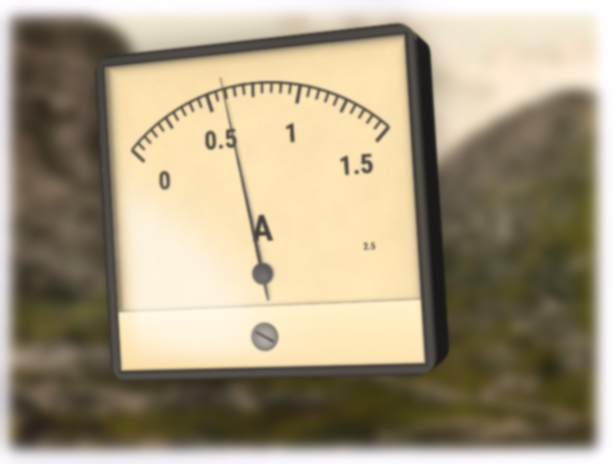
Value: 0.6 A
